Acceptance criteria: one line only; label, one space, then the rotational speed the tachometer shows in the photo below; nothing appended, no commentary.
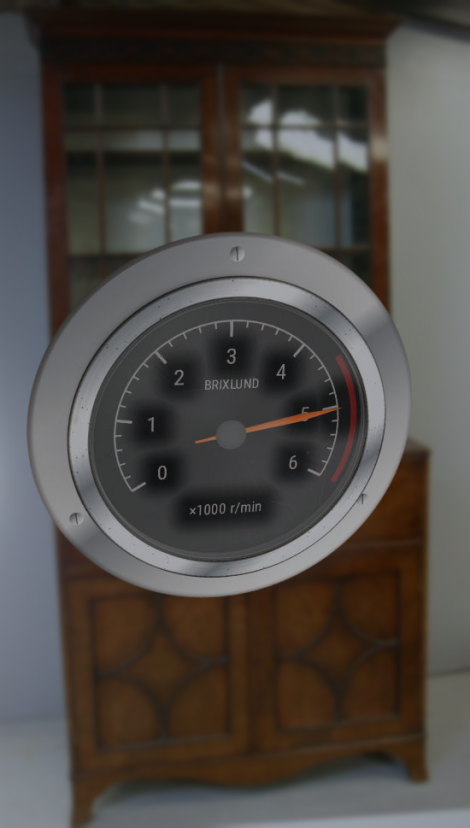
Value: 5000 rpm
